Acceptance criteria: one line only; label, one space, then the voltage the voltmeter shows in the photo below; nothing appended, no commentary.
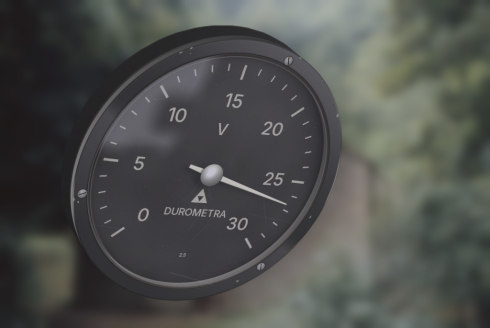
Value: 26.5 V
